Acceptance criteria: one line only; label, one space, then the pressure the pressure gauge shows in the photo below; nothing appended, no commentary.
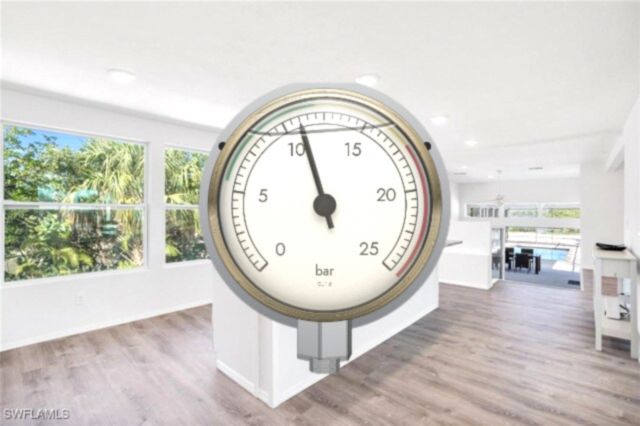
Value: 11 bar
